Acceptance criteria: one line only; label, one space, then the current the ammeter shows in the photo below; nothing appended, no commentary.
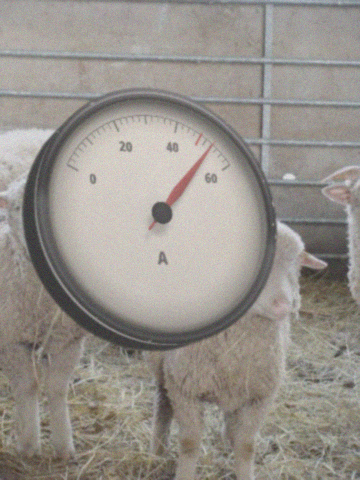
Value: 52 A
